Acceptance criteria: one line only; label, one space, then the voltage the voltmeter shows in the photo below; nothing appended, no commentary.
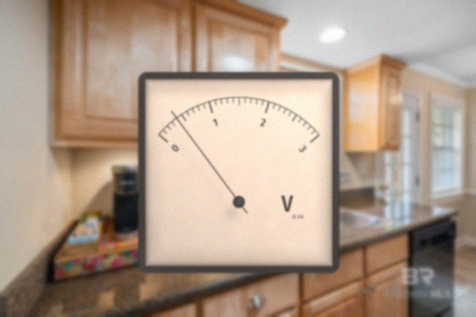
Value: 0.4 V
